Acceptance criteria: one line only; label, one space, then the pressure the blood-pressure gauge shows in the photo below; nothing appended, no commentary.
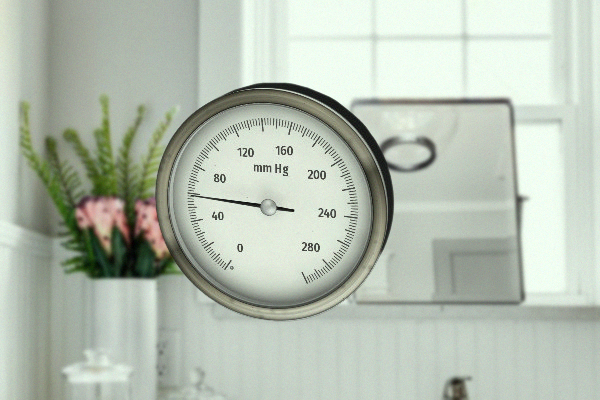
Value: 60 mmHg
